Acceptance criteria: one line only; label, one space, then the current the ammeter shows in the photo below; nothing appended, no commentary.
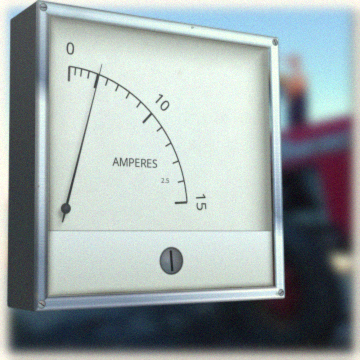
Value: 5 A
